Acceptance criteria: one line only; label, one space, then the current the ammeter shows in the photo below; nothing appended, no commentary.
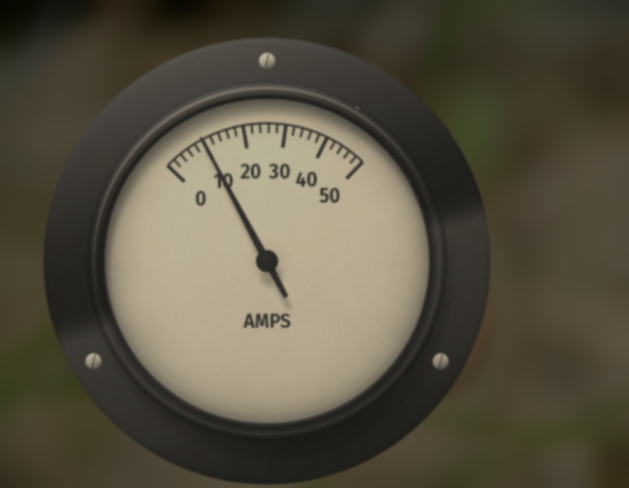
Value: 10 A
